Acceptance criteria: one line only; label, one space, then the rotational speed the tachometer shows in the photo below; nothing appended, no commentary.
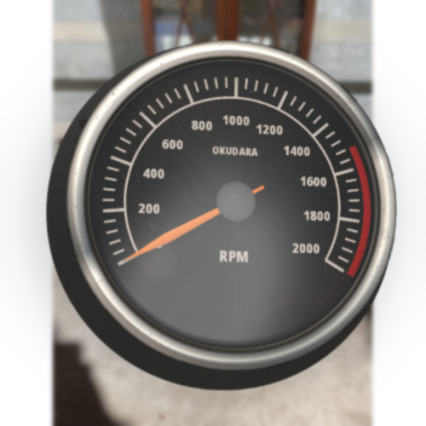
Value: 0 rpm
